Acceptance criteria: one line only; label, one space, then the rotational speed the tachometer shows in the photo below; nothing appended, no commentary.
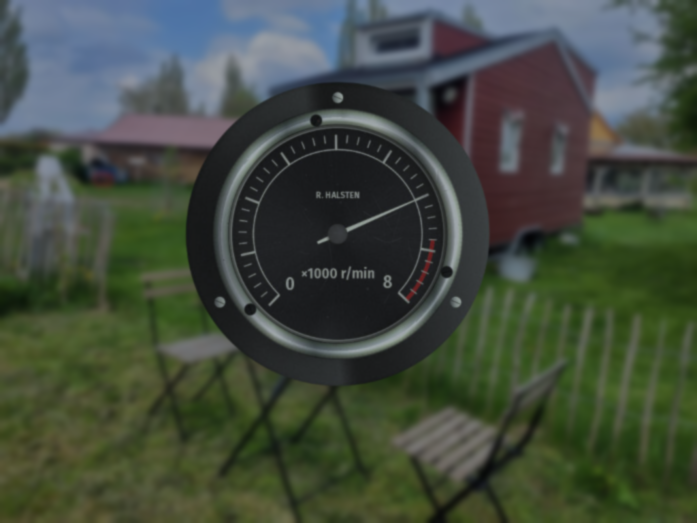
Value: 6000 rpm
